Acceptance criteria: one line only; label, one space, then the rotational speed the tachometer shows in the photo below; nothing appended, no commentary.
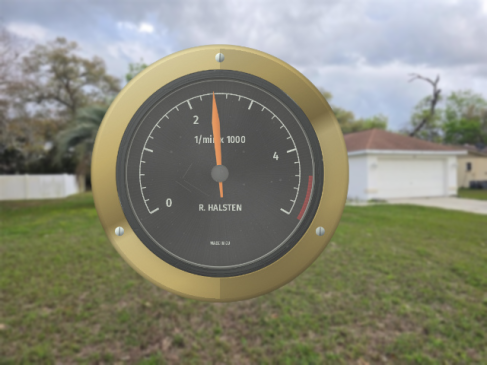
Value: 2400 rpm
